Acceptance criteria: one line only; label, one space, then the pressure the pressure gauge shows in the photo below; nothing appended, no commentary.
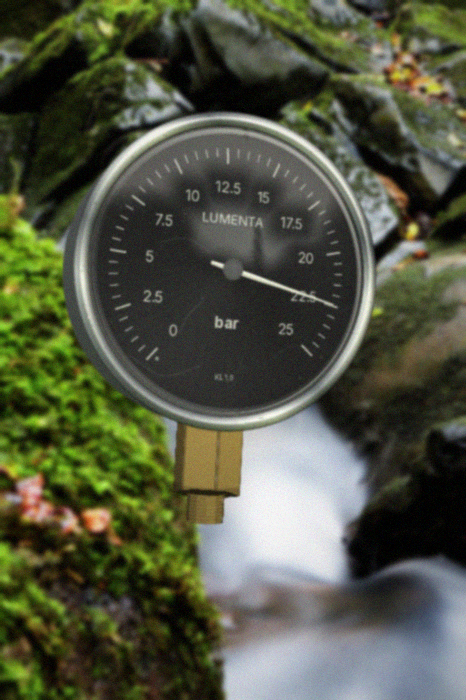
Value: 22.5 bar
